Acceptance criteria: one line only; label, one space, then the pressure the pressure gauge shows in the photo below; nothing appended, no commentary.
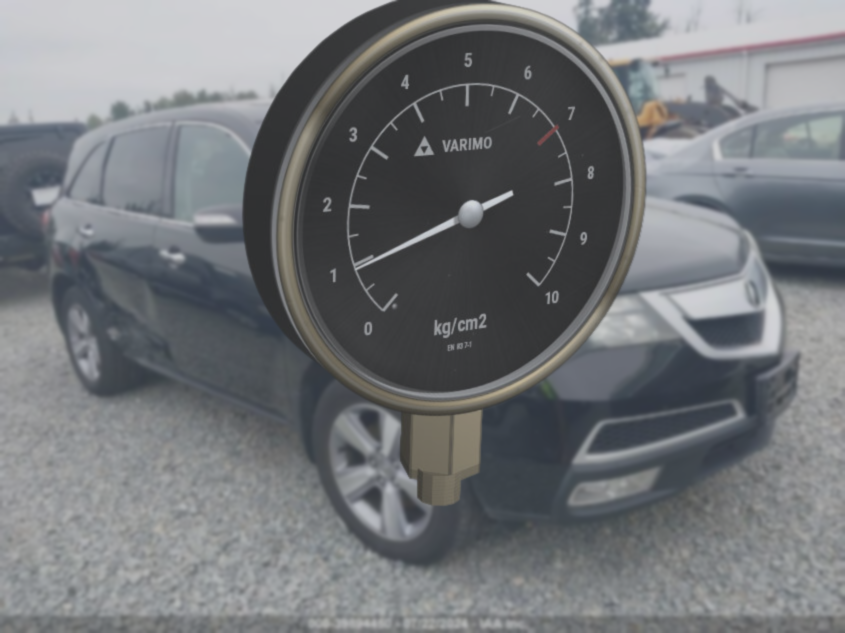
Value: 1 kg/cm²
